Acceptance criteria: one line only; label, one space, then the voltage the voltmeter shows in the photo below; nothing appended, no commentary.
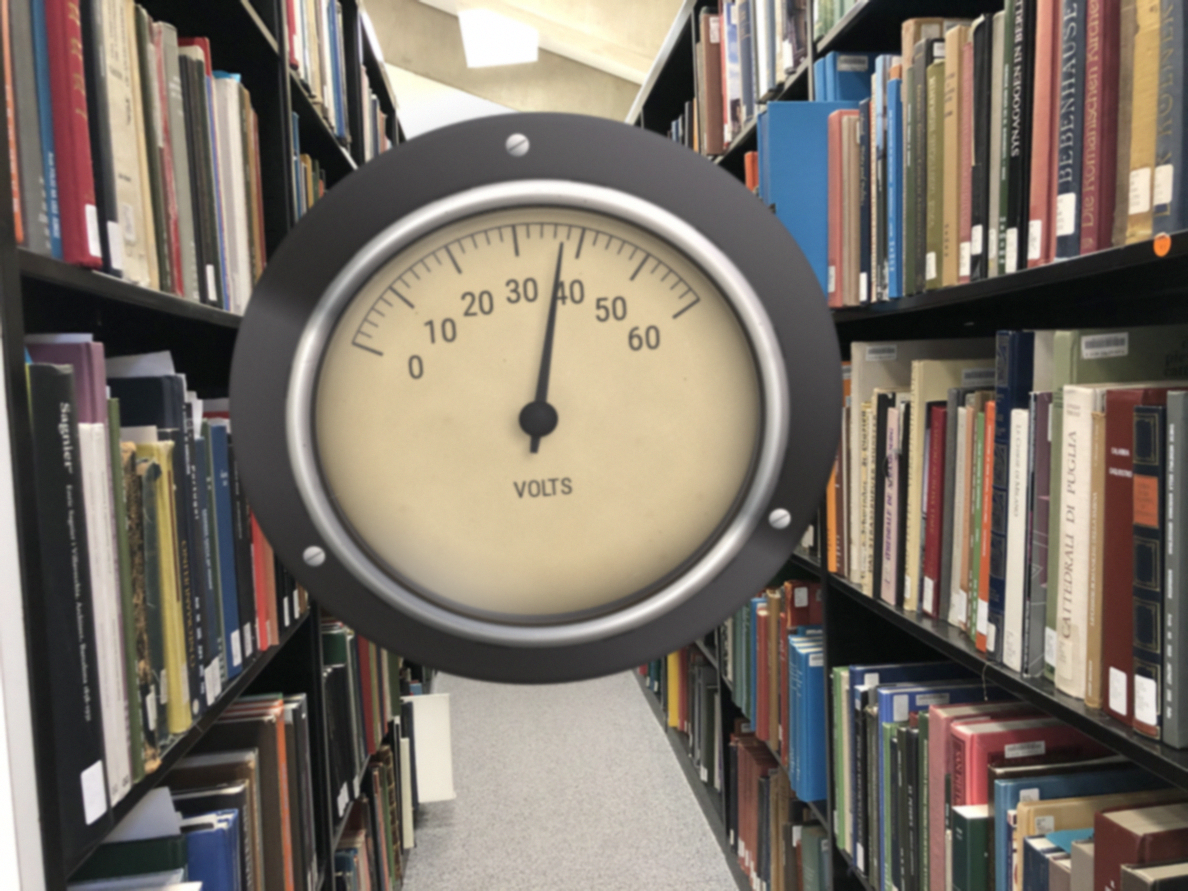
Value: 37 V
